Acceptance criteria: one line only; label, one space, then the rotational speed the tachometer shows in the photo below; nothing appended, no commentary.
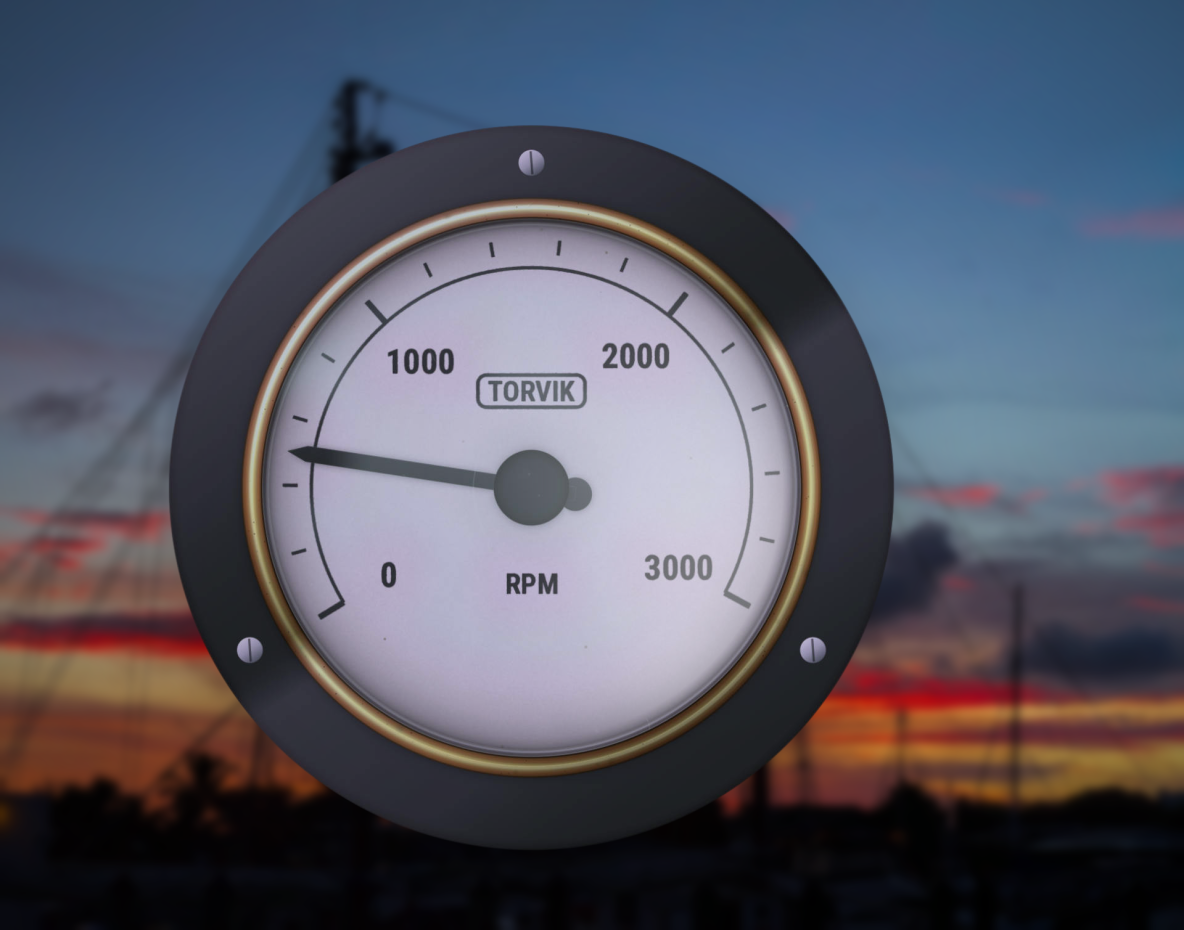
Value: 500 rpm
